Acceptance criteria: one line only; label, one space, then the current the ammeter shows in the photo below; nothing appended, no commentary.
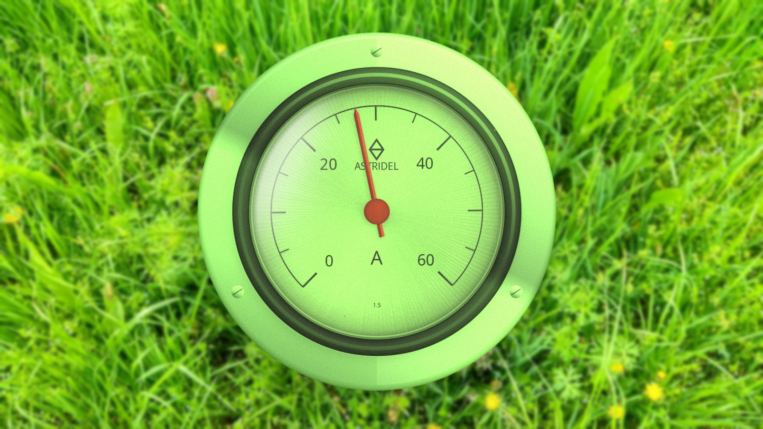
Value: 27.5 A
